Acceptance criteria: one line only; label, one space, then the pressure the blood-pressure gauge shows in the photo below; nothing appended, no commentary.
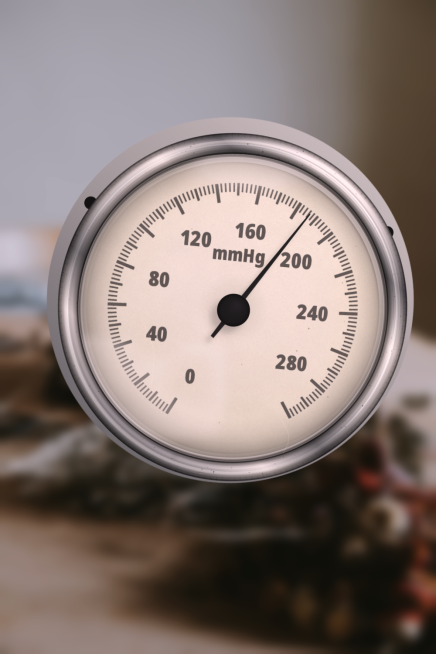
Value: 186 mmHg
